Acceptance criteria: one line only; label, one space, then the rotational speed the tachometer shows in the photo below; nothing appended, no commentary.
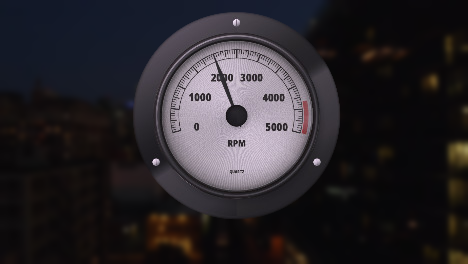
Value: 2000 rpm
